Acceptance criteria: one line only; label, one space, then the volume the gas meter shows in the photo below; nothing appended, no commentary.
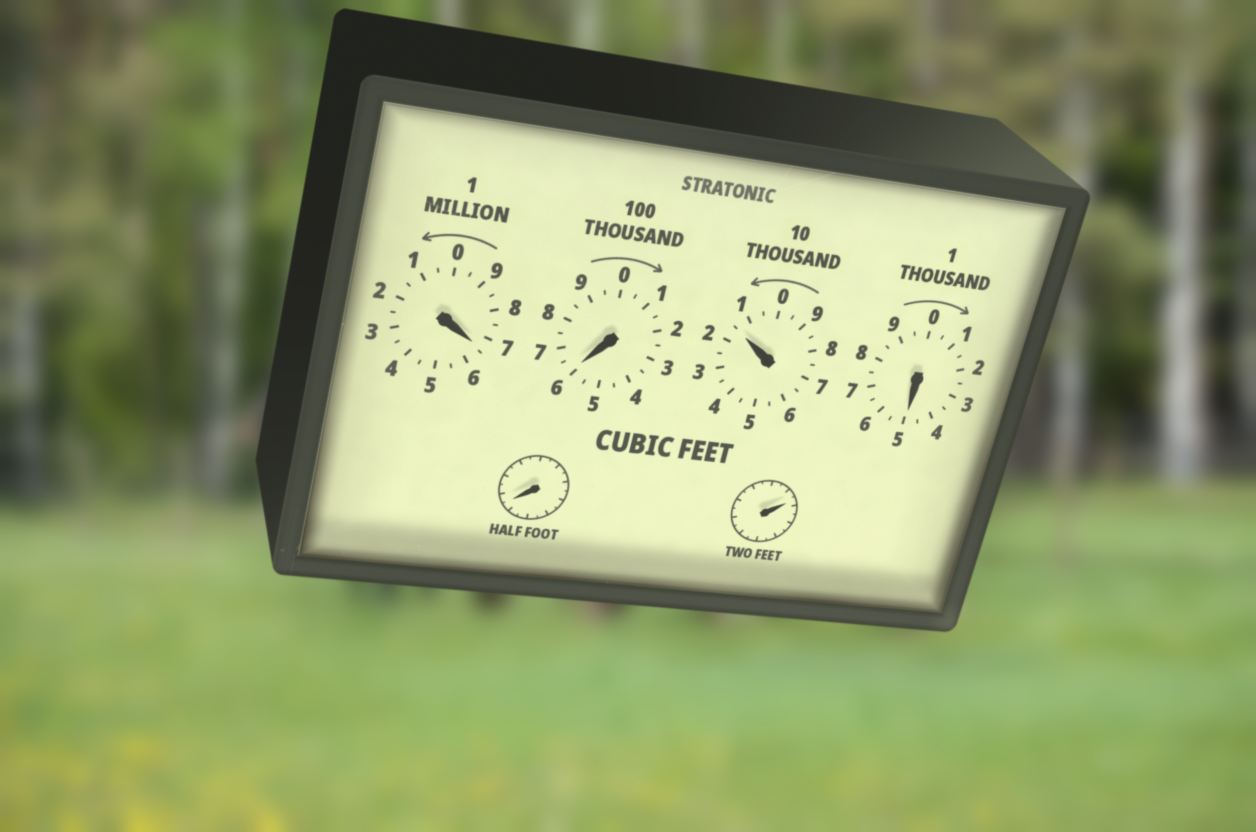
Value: 661500 ft³
